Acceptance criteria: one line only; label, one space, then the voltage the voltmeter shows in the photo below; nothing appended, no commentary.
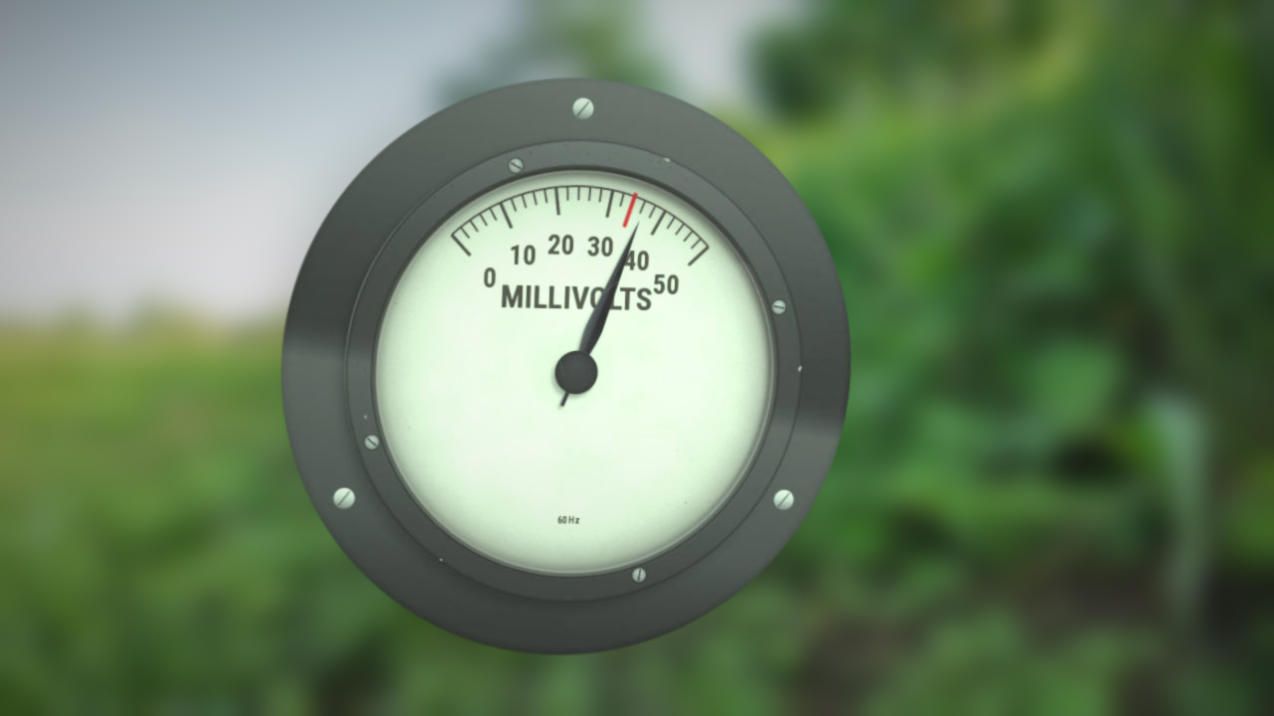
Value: 36 mV
